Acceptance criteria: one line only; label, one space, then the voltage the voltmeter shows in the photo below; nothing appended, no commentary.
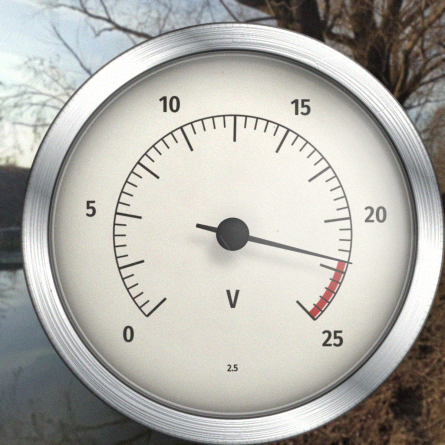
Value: 22 V
